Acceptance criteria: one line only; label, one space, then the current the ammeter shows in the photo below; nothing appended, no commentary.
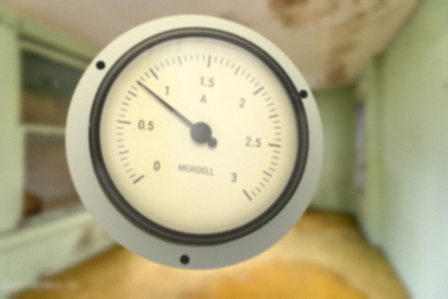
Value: 0.85 A
